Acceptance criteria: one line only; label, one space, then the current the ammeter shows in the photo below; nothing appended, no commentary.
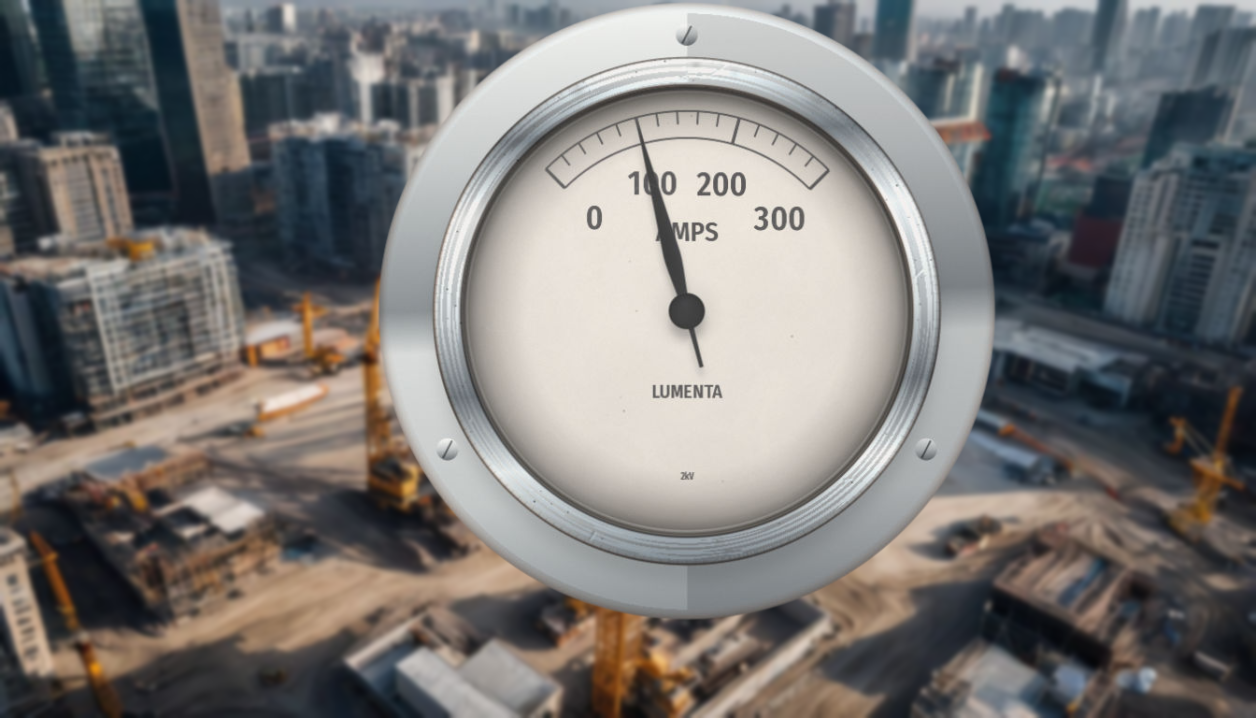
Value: 100 A
